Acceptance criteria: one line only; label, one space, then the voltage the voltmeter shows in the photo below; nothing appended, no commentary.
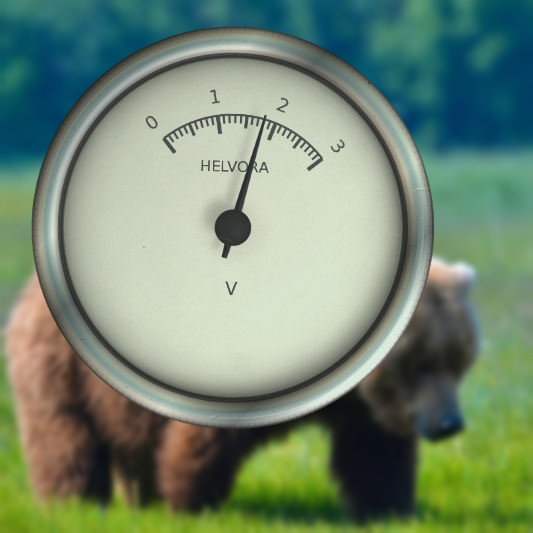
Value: 1.8 V
